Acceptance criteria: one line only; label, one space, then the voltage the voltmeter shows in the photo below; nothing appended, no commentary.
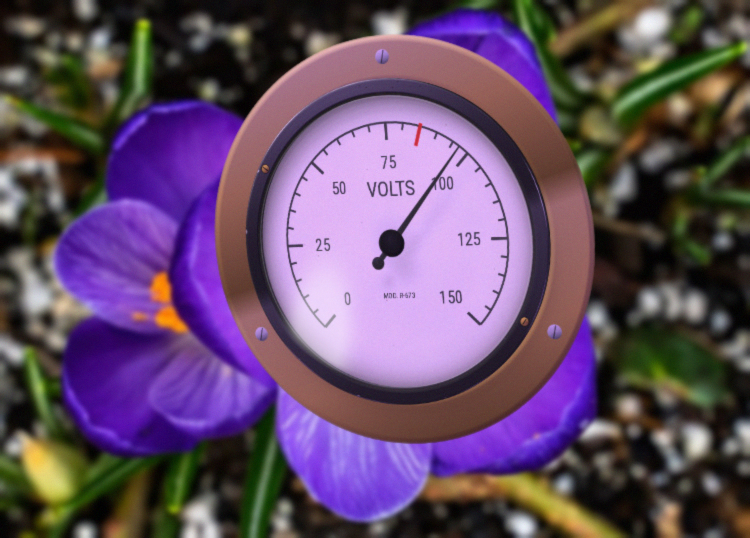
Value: 97.5 V
